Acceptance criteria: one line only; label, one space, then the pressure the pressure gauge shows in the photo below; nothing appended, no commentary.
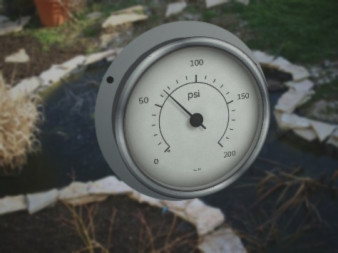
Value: 65 psi
